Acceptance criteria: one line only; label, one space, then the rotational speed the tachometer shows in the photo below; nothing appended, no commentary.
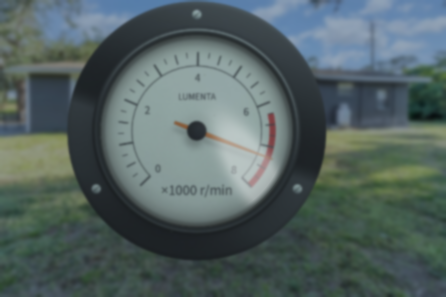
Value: 7250 rpm
